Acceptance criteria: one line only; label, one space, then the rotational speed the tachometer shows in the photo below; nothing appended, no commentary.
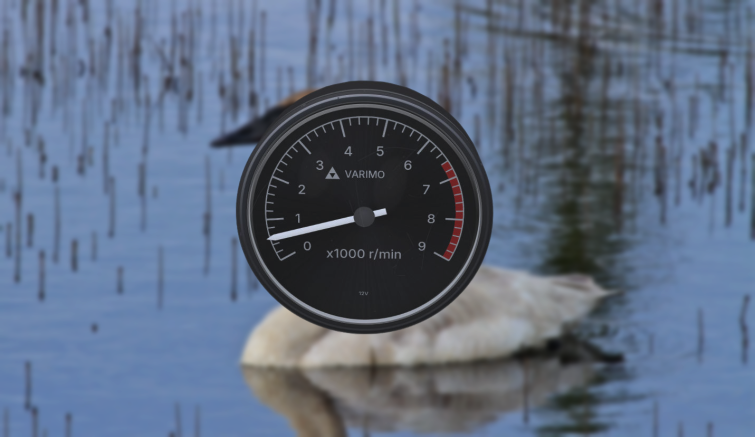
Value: 600 rpm
